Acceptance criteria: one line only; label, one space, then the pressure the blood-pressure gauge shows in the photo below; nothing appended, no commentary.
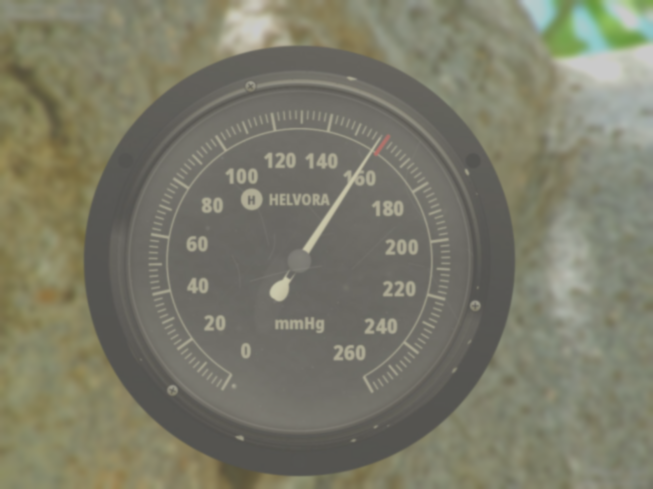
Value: 158 mmHg
